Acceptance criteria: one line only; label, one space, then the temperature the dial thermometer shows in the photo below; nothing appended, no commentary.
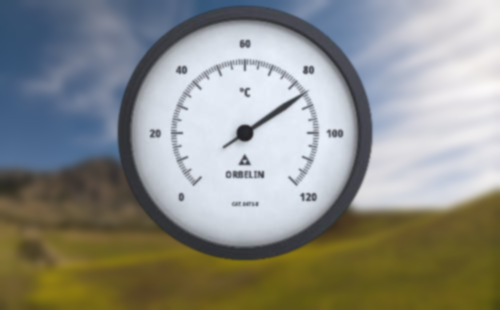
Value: 85 °C
